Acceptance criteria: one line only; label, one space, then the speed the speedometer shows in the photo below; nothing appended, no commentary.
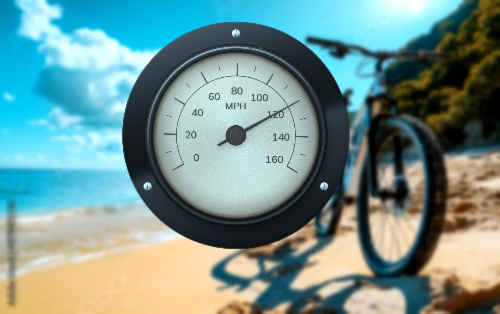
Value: 120 mph
